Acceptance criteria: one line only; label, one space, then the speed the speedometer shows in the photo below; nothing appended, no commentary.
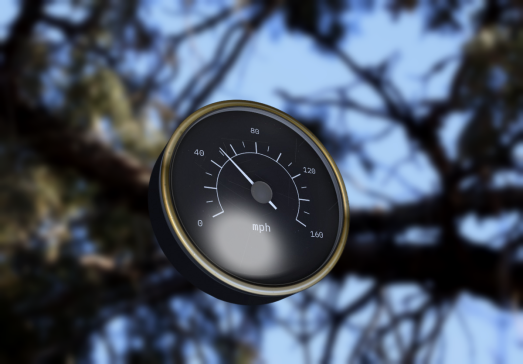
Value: 50 mph
